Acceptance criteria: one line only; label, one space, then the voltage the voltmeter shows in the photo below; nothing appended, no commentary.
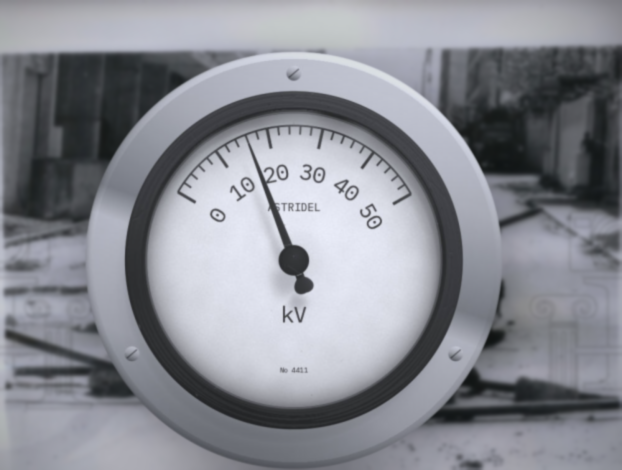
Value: 16 kV
